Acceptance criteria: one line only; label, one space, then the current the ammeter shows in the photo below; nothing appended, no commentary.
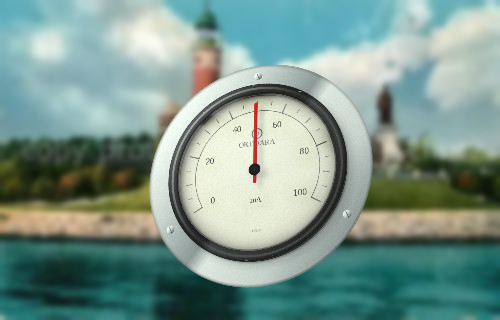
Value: 50 mA
